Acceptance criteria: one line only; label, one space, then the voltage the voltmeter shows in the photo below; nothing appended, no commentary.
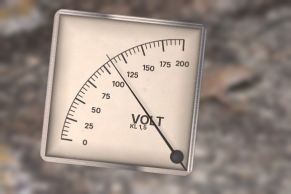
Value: 110 V
